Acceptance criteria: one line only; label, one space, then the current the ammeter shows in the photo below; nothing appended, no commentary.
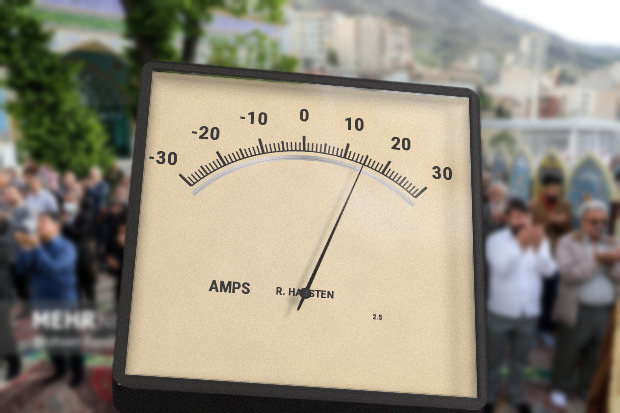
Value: 15 A
